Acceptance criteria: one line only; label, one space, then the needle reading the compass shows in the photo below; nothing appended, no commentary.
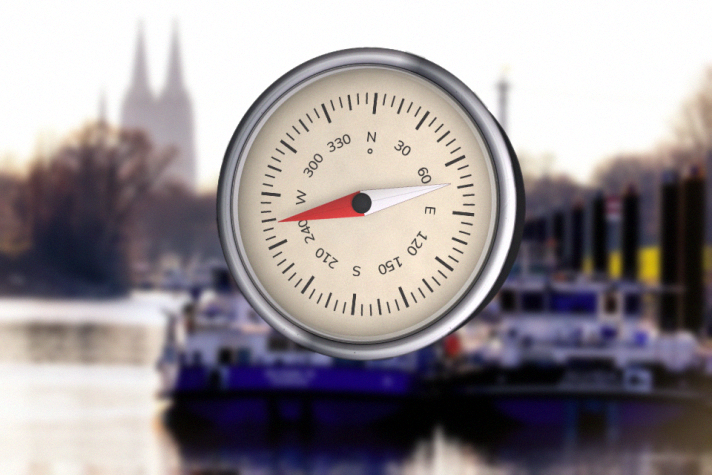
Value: 252.5 °
